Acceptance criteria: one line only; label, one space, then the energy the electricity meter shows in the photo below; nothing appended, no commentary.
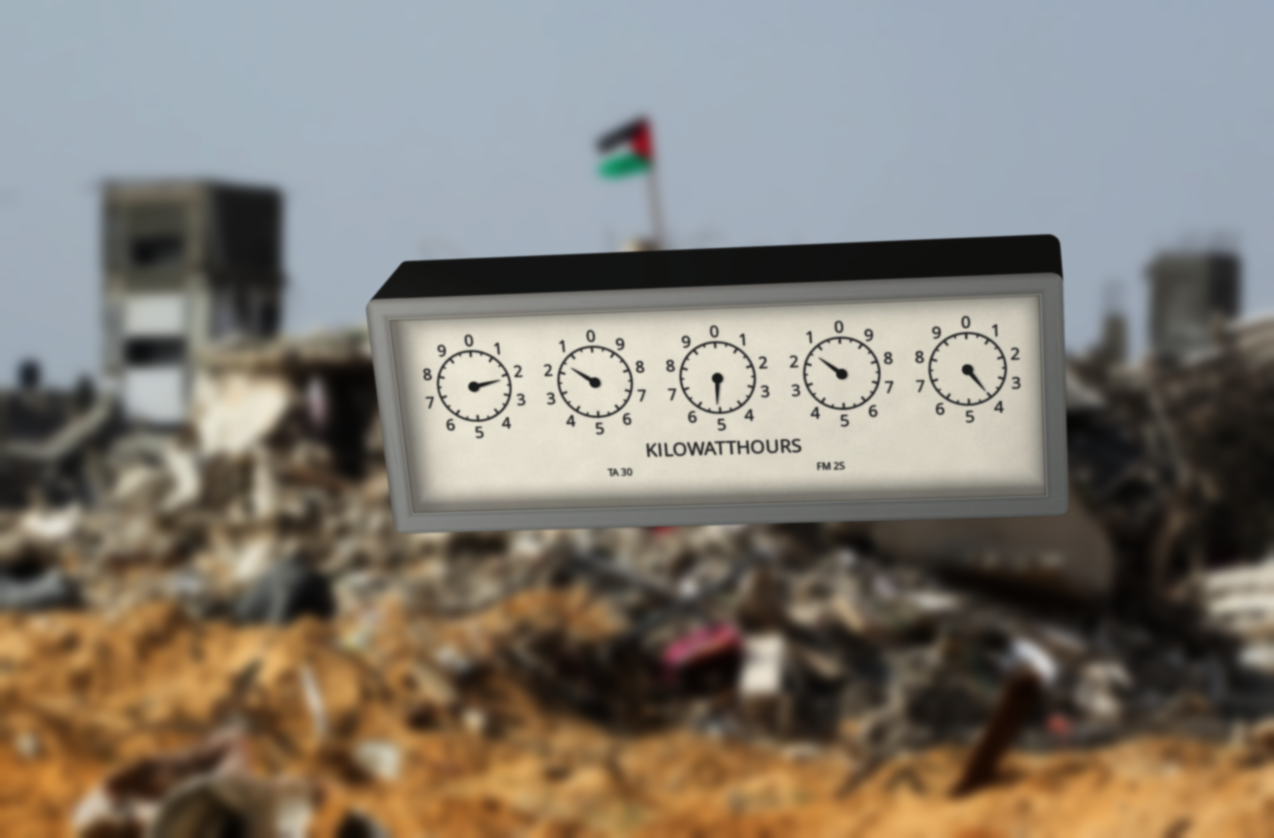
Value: 21514 kWh
